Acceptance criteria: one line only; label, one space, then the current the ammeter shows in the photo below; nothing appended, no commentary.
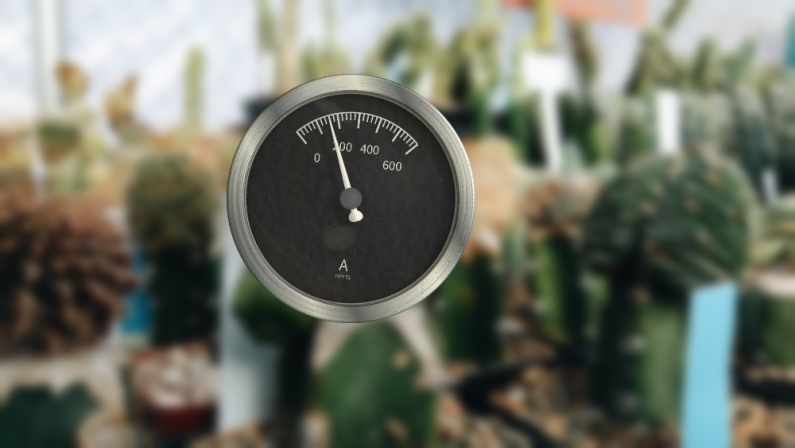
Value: 160 A
